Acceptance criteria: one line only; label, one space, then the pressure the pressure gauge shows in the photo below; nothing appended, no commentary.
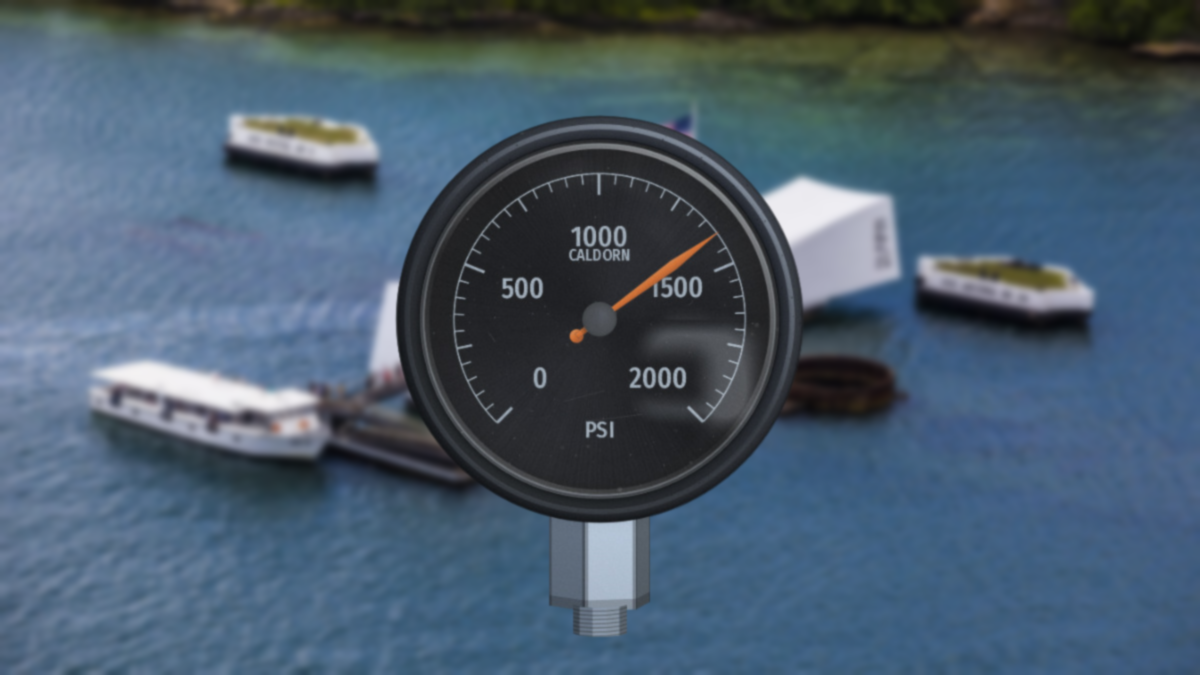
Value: 1400 psi
